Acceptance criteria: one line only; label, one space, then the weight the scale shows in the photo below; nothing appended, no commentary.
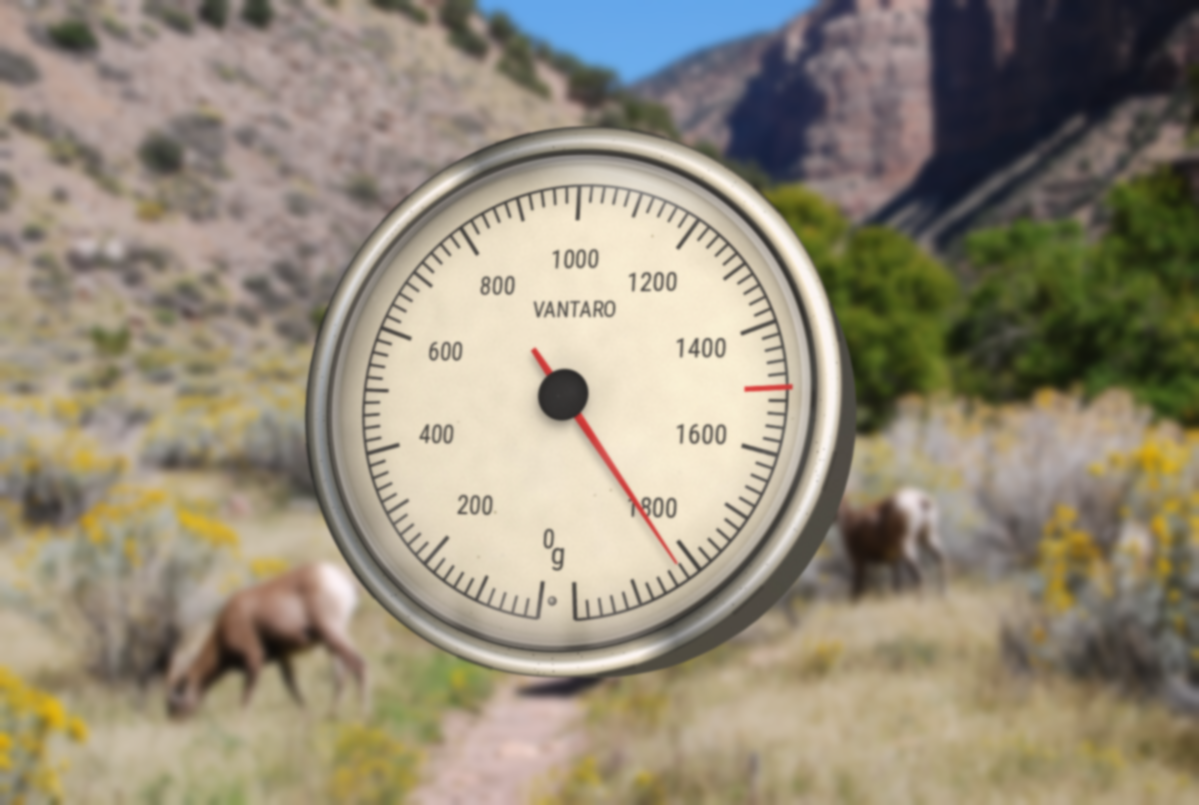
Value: 1820 g
